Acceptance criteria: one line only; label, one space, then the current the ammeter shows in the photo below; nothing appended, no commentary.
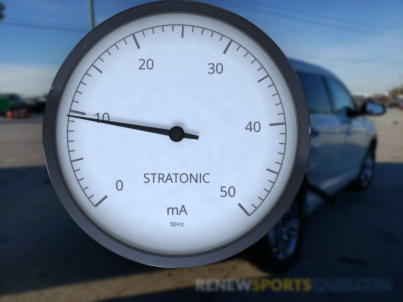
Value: 9.5 mA
